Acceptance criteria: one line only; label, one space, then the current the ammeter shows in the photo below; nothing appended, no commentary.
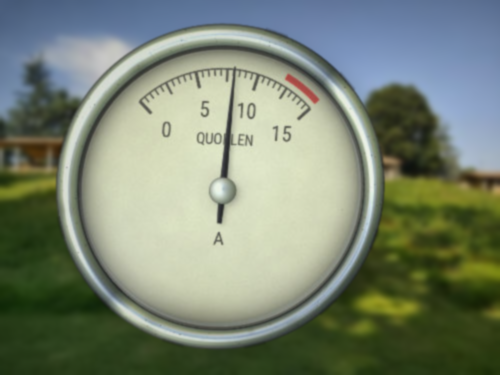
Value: 8 A
